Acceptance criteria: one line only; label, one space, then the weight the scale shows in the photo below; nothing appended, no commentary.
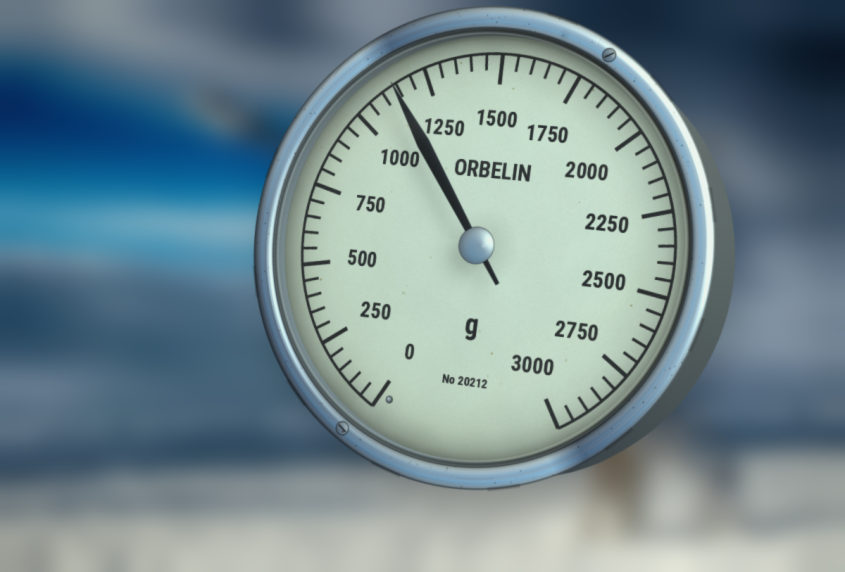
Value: 1150 g
